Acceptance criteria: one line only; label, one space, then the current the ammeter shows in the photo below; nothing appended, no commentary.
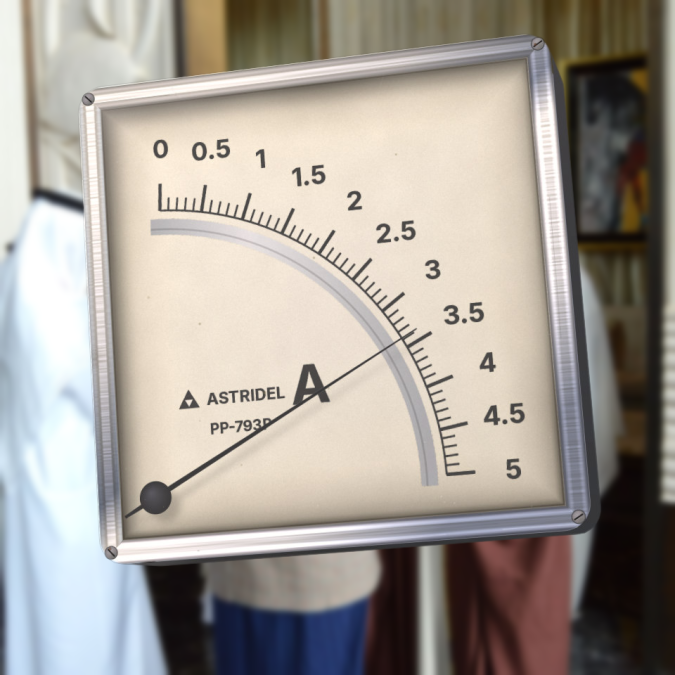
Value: 3.4 A
